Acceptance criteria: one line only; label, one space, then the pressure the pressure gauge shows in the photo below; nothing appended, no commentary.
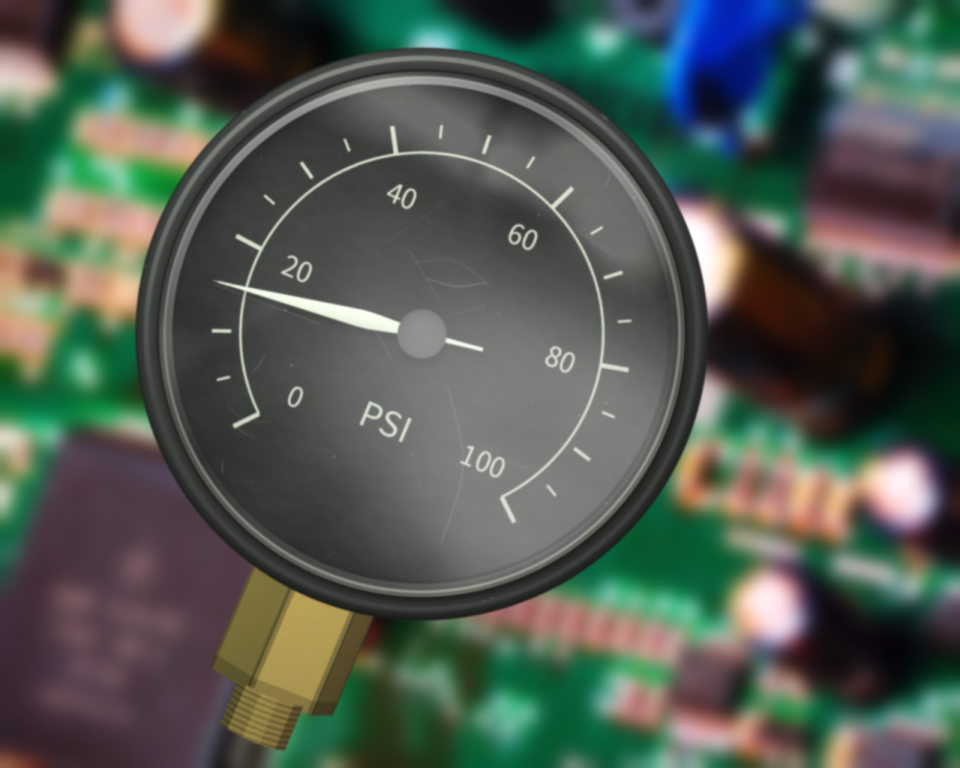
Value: 15 psi
